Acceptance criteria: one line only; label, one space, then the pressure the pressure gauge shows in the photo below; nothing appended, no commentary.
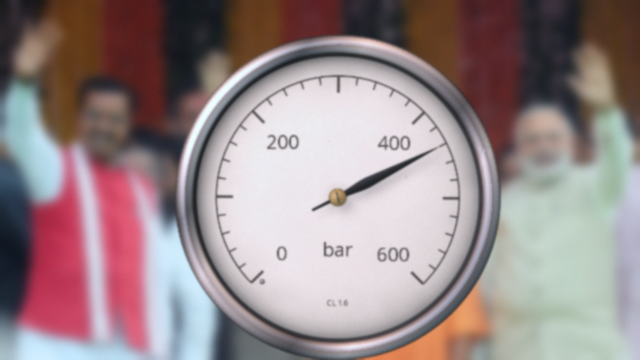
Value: 440 bar
